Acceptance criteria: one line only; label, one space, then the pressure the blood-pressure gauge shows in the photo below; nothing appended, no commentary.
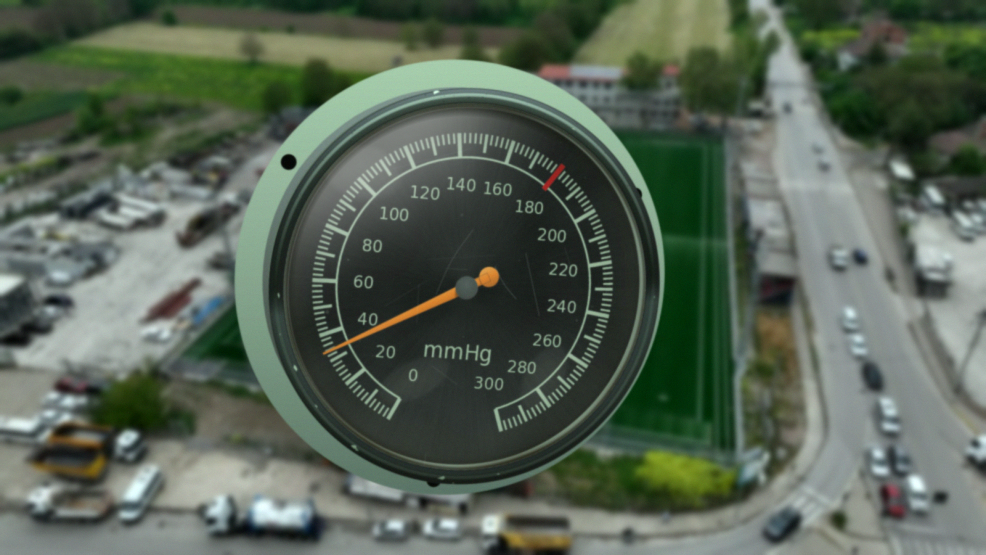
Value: 34 mmHg
